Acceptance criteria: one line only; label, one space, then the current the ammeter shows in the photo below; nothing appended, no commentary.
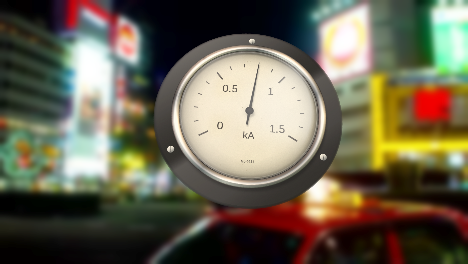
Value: 0.8 kA
